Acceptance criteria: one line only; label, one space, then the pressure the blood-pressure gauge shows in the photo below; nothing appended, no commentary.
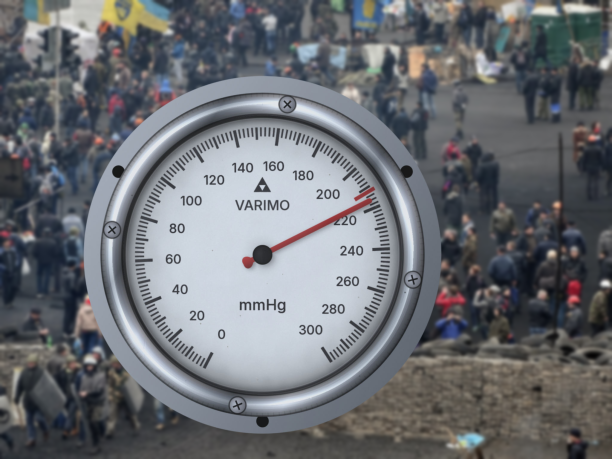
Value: 216 mmHg
